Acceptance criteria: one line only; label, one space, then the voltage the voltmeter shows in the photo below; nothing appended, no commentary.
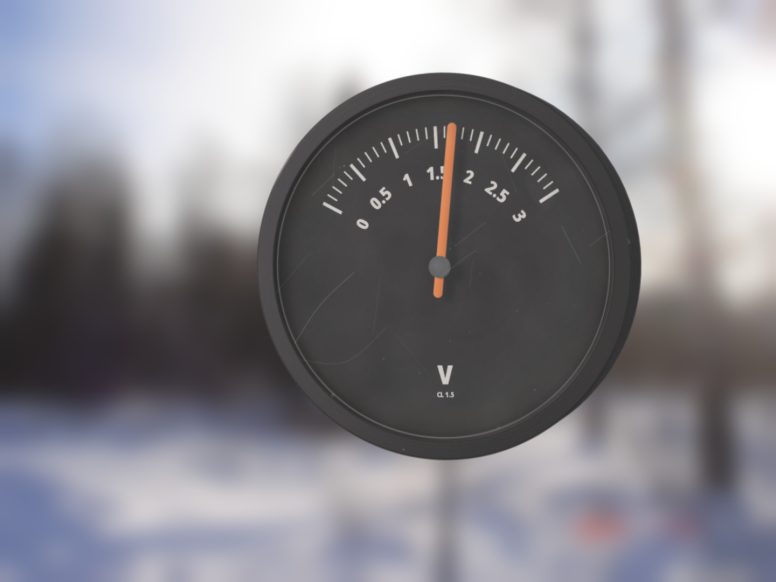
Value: 1.7 V
